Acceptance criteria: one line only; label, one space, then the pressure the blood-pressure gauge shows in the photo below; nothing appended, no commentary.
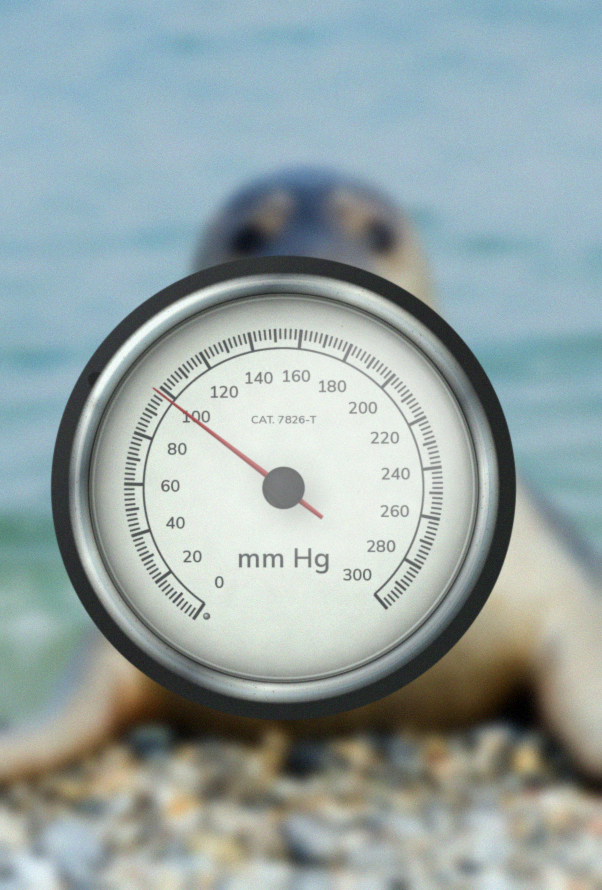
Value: 98 mmHg
